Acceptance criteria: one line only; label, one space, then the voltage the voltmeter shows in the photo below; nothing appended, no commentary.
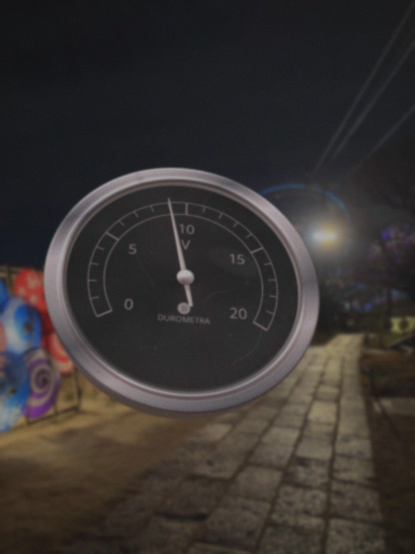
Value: 9 V
